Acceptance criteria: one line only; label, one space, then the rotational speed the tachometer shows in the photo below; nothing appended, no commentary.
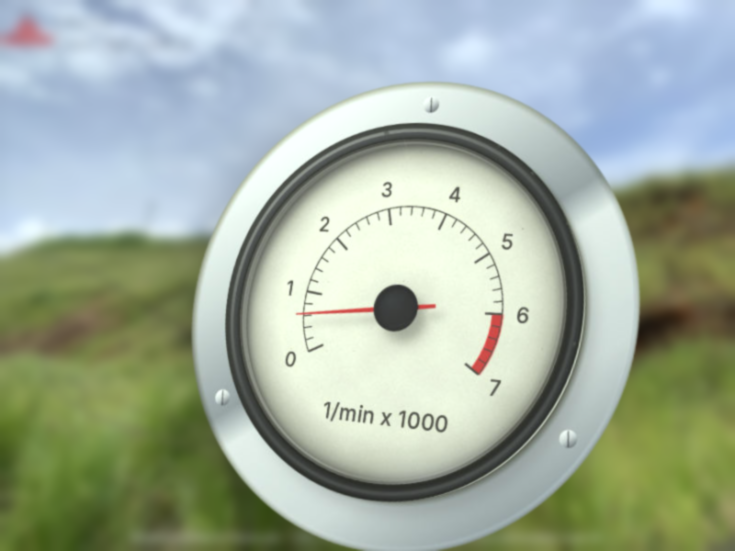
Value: 600 rpm
